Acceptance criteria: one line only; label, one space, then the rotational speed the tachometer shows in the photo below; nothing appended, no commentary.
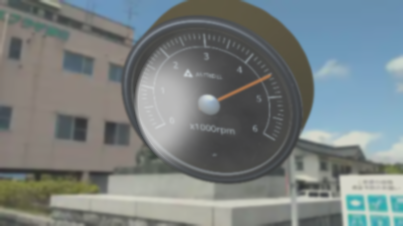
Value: 4500 rpm
